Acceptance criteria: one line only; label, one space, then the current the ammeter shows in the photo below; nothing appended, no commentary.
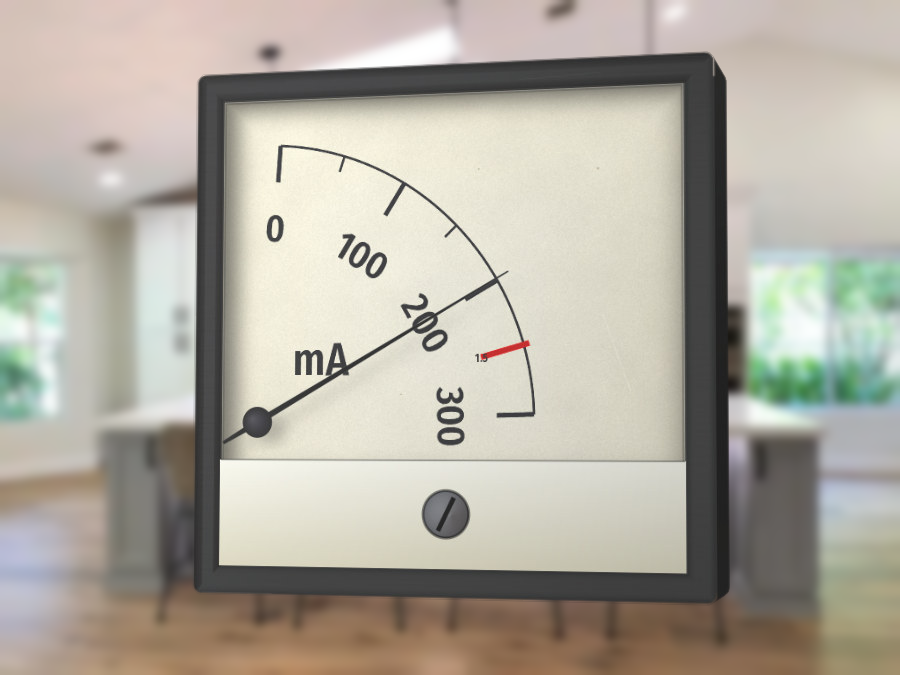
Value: 200 mA
